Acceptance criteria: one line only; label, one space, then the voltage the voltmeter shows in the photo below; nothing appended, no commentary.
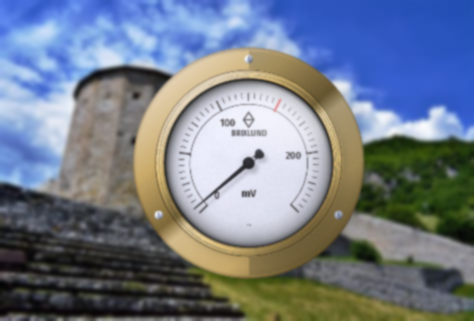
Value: 5 mV
